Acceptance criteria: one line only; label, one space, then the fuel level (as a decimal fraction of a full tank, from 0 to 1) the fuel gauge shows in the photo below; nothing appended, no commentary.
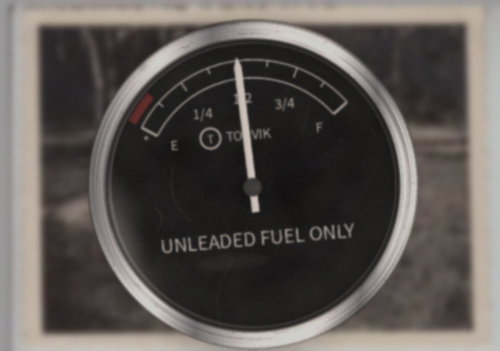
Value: 0.5
